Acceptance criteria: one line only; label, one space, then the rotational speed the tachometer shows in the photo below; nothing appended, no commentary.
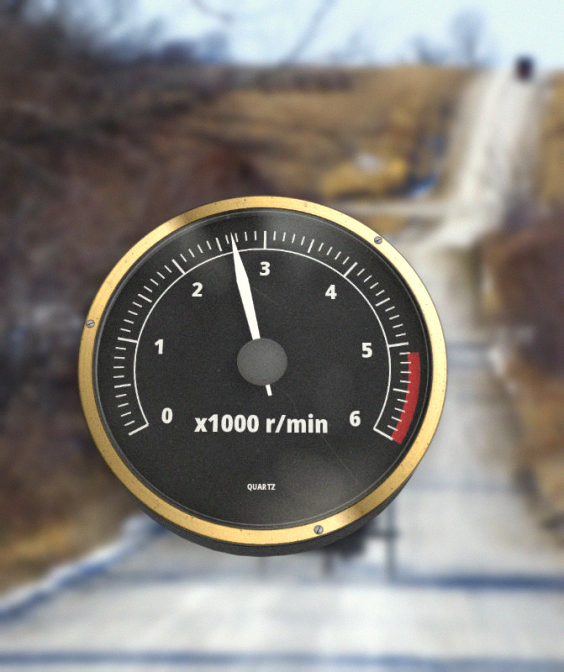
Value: 2650 rpm
